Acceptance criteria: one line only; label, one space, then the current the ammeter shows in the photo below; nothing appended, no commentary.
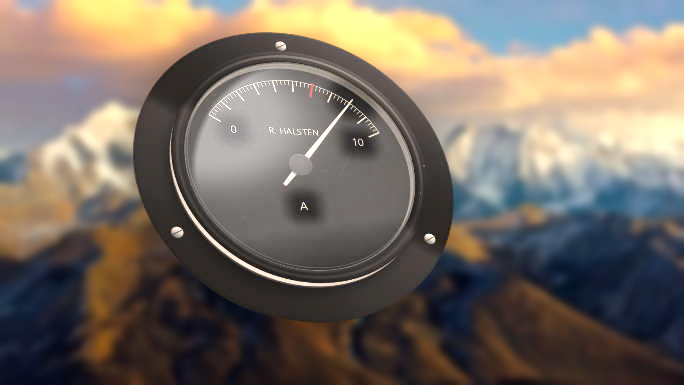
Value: 8 A
